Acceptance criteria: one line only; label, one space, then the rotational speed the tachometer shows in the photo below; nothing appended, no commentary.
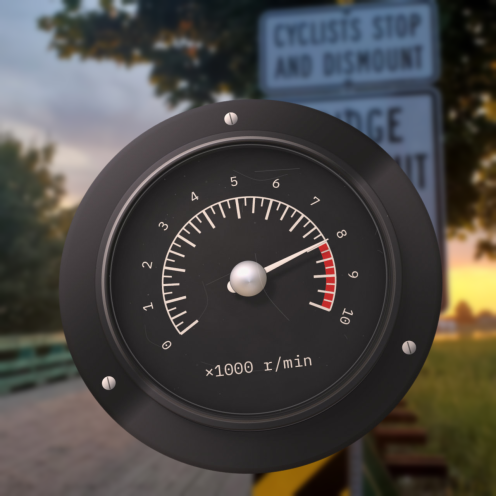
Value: 8000 rpm
